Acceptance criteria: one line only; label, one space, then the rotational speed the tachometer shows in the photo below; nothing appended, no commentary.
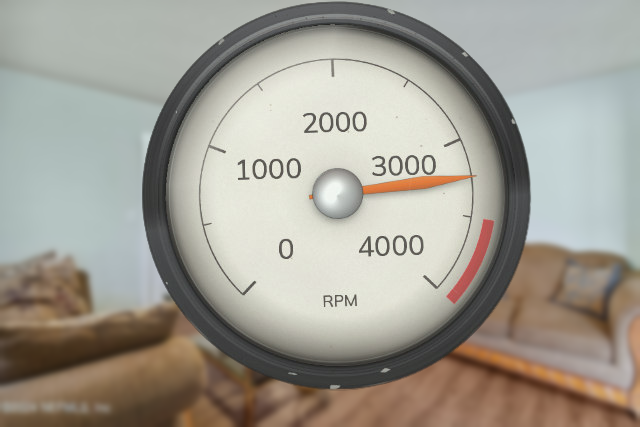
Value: 3250 rpm
